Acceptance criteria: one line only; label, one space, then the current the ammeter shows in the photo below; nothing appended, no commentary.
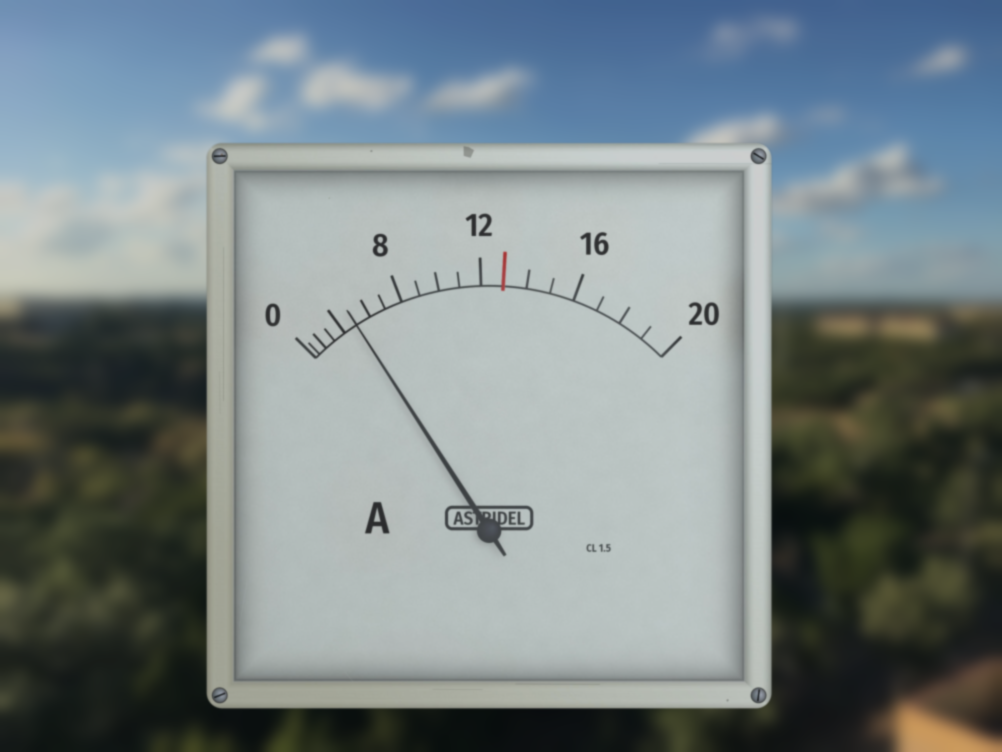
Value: 5 A
